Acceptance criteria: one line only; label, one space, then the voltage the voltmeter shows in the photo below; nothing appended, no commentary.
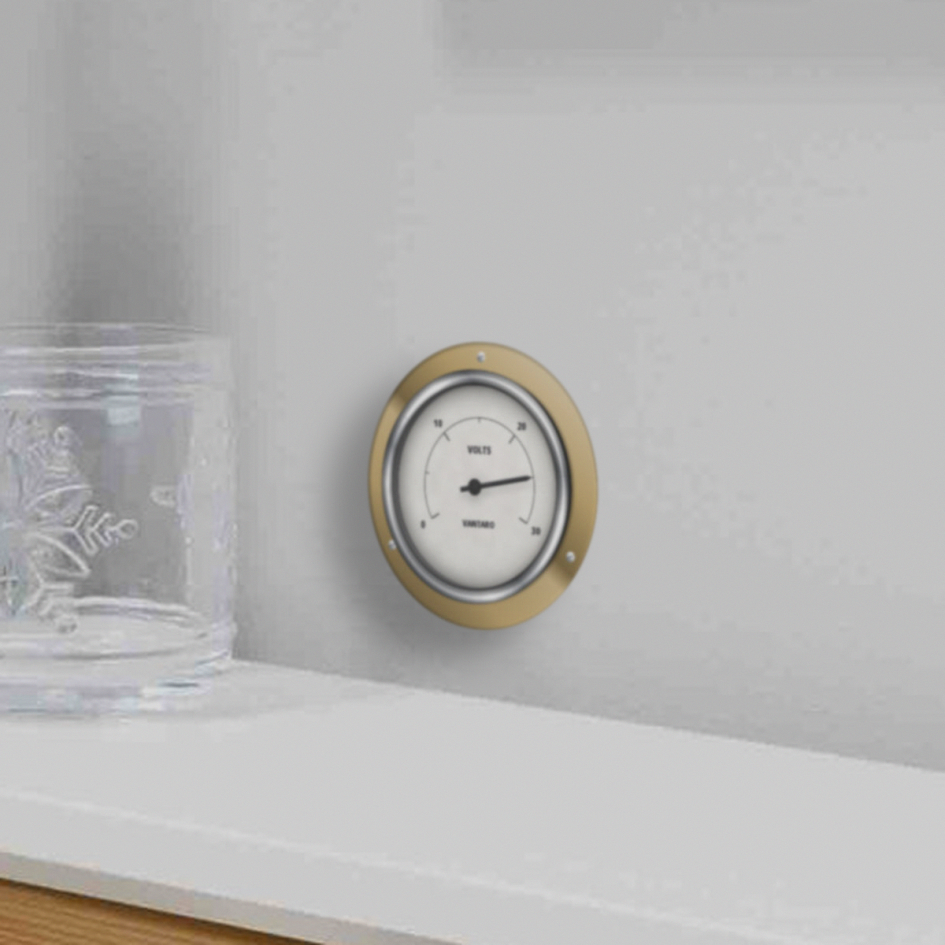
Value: 25 V
